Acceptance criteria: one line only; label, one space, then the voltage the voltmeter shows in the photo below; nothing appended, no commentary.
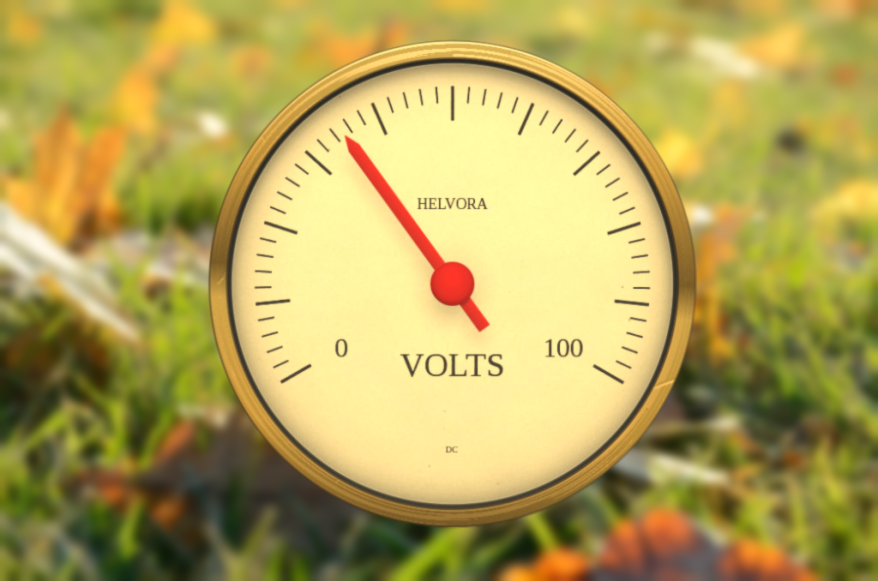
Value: 35 V
